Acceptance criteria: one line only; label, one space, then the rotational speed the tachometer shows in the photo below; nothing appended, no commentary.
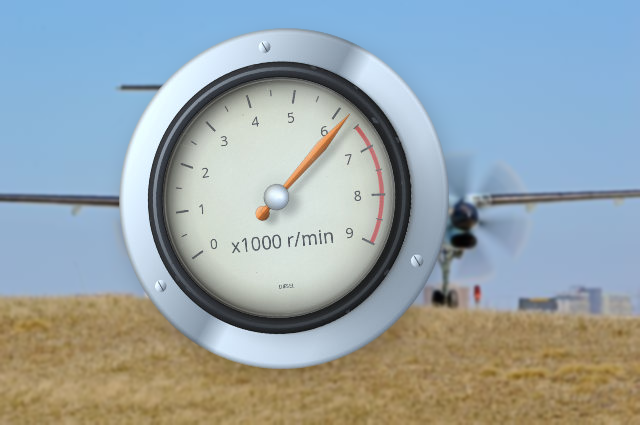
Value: 6250 rpm
